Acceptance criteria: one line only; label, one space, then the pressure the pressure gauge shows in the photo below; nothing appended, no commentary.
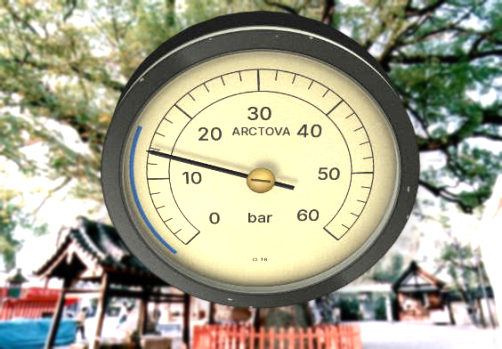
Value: 14 bar
